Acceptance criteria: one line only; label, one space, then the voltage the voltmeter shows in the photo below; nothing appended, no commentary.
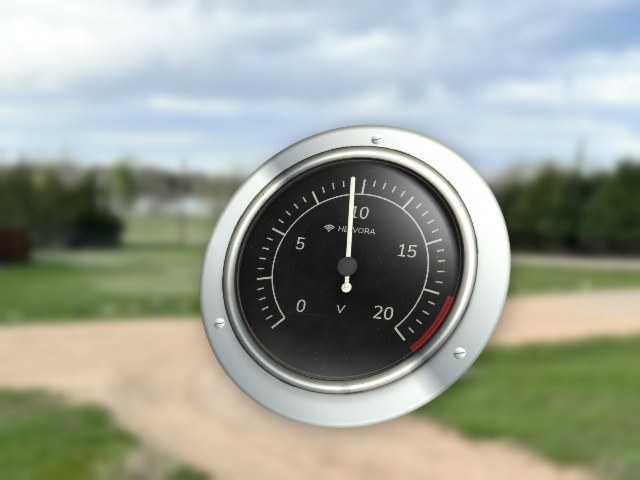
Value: 9.5 V
